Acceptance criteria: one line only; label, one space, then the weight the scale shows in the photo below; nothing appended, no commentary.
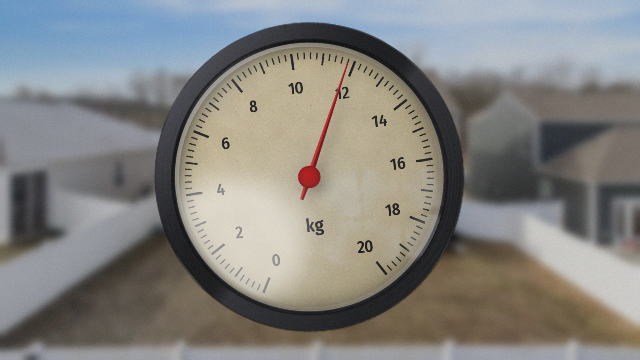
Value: 11.8 kg
